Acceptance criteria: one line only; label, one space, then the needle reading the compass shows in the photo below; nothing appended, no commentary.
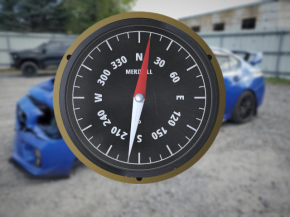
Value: 10 °
